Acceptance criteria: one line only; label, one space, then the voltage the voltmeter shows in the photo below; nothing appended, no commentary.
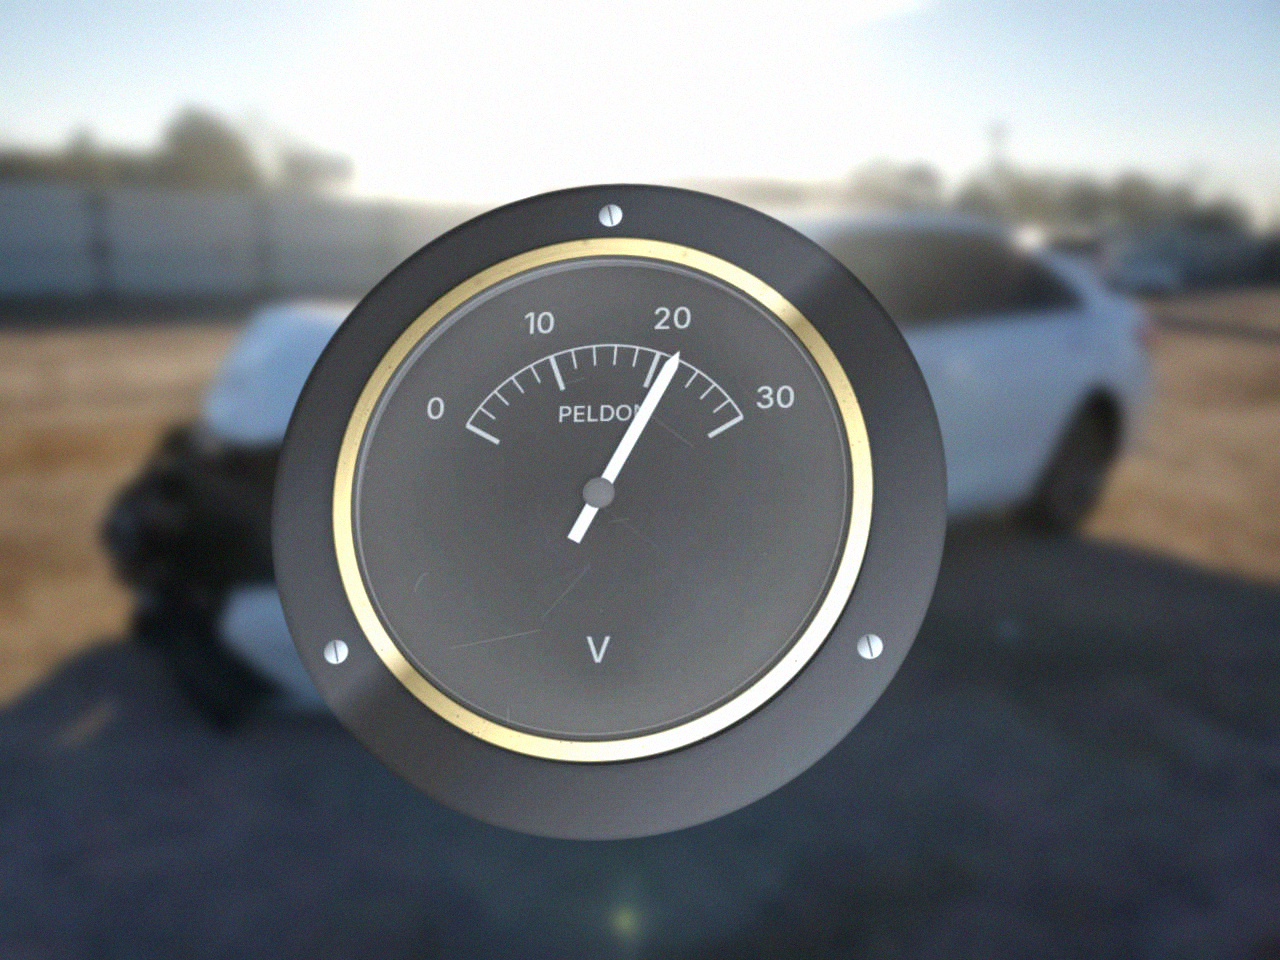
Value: 22 V
